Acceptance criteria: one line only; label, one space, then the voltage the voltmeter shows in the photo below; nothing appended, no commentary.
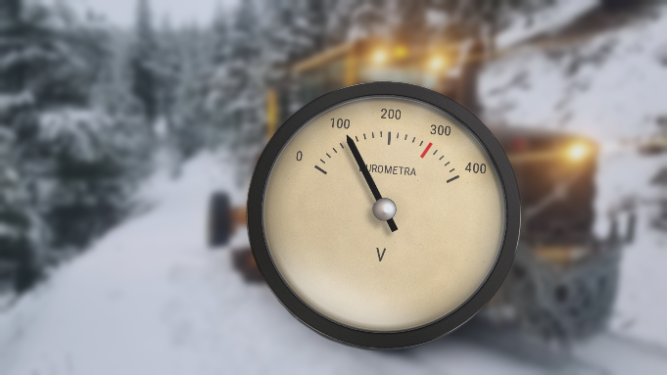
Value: 100 V
